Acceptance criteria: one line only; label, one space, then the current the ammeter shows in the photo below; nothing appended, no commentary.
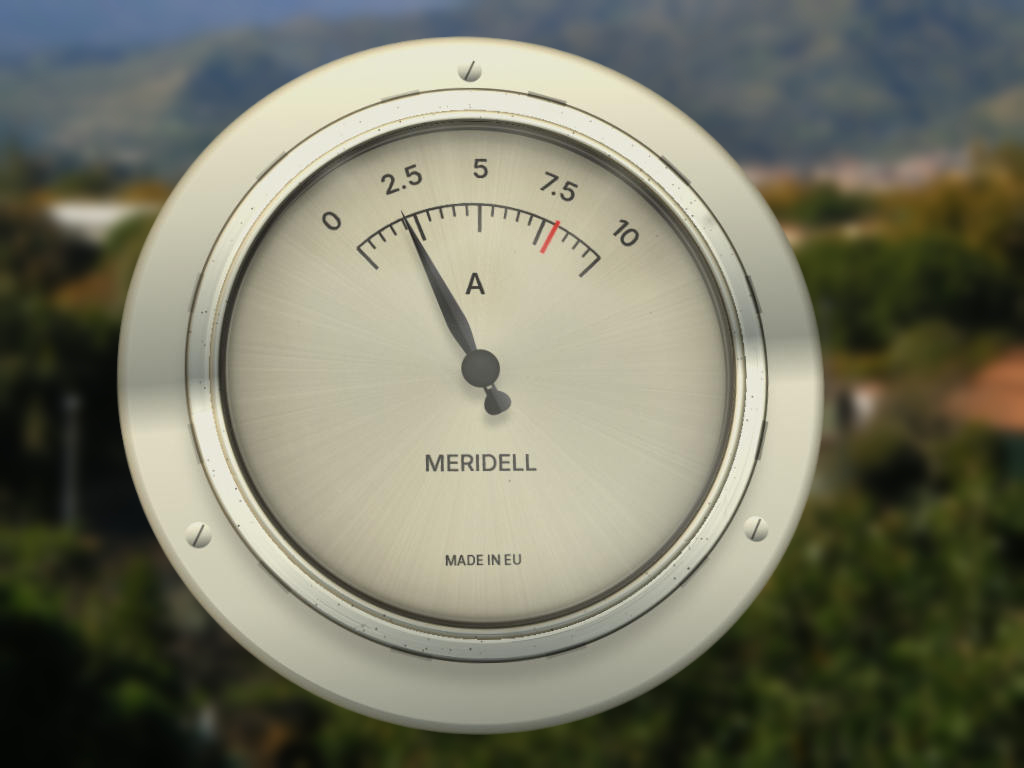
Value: 2 A
